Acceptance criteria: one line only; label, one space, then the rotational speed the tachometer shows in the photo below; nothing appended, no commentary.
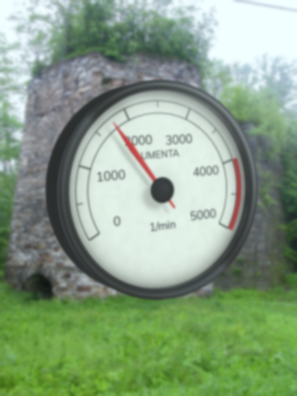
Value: 1750 rpm
